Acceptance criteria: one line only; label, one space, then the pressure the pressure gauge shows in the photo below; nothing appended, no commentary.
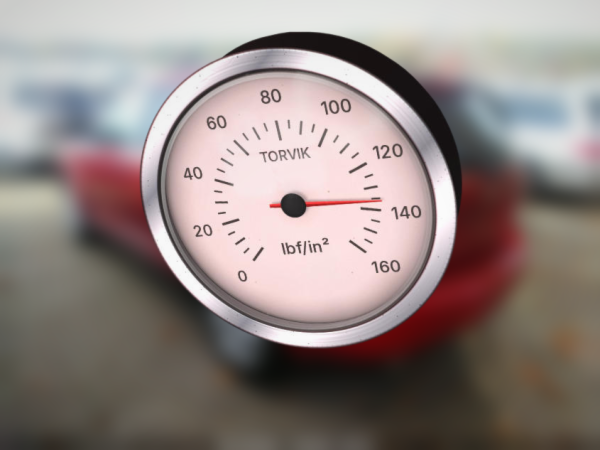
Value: 135 psi
